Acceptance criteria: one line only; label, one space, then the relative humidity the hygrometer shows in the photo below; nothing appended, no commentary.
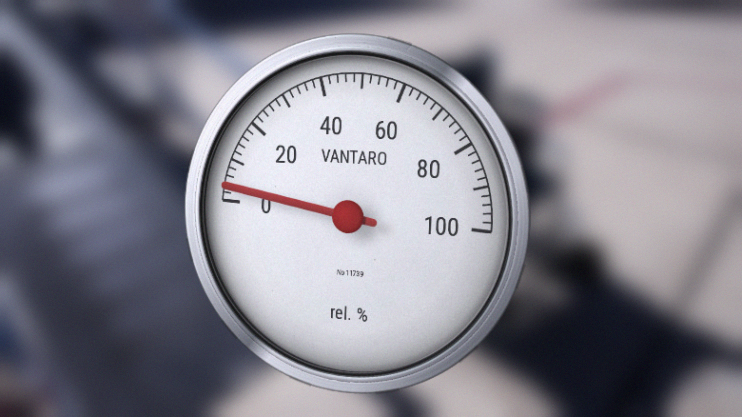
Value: 4 %
